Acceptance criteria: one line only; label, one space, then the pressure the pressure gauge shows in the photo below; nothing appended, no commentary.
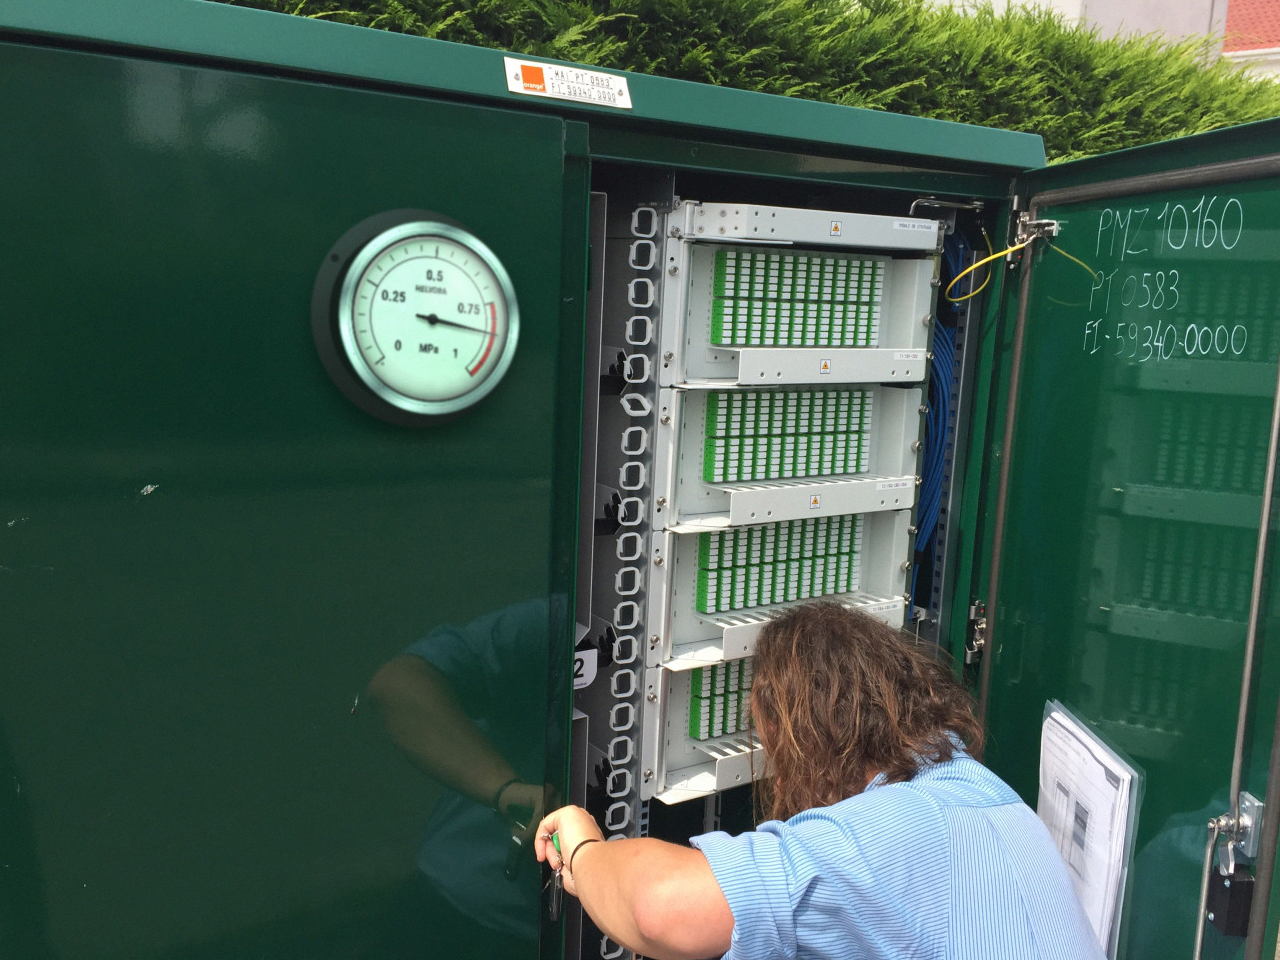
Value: 0.85 MPa
